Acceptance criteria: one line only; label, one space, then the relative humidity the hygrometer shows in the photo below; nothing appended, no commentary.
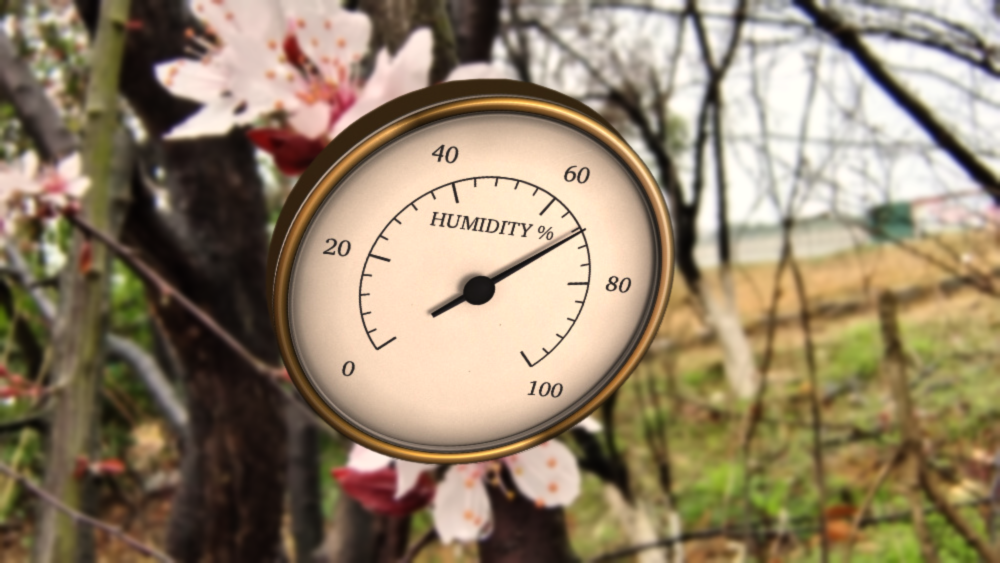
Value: 68 %
